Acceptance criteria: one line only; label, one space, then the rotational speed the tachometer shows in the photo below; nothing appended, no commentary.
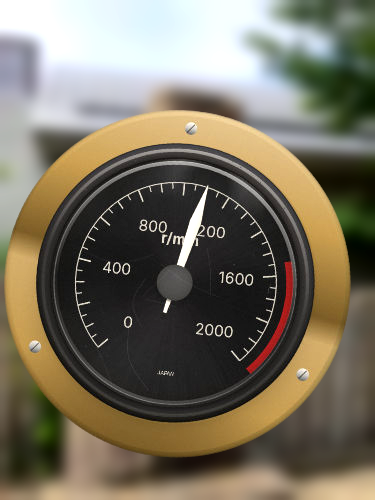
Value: 1100 rpm
